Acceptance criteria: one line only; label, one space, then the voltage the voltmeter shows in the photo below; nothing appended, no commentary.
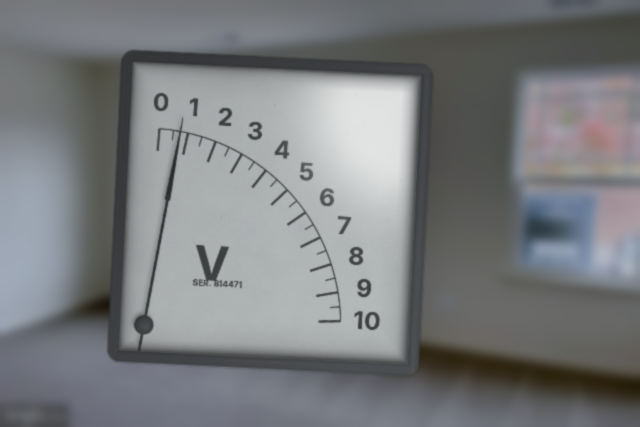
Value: 0.75 V
